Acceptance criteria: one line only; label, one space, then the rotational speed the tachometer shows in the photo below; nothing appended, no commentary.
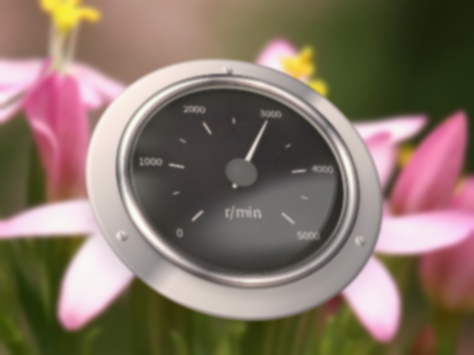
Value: 3000 rpm
